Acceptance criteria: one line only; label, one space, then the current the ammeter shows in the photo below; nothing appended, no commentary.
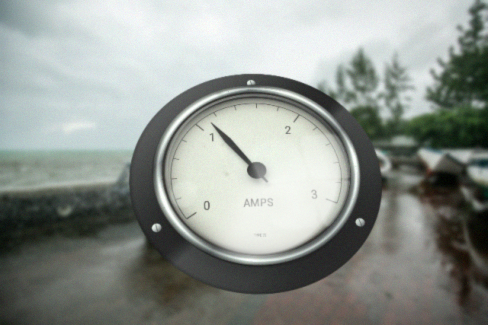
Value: 1.1 A
